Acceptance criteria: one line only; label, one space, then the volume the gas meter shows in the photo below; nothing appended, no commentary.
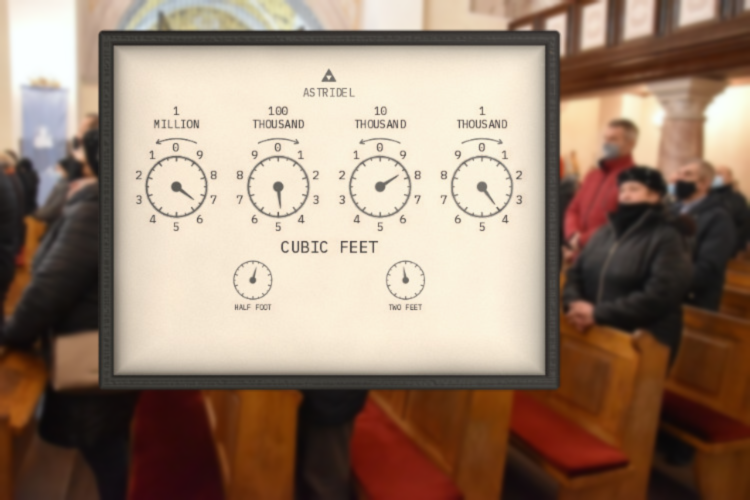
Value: 648400 ft³
